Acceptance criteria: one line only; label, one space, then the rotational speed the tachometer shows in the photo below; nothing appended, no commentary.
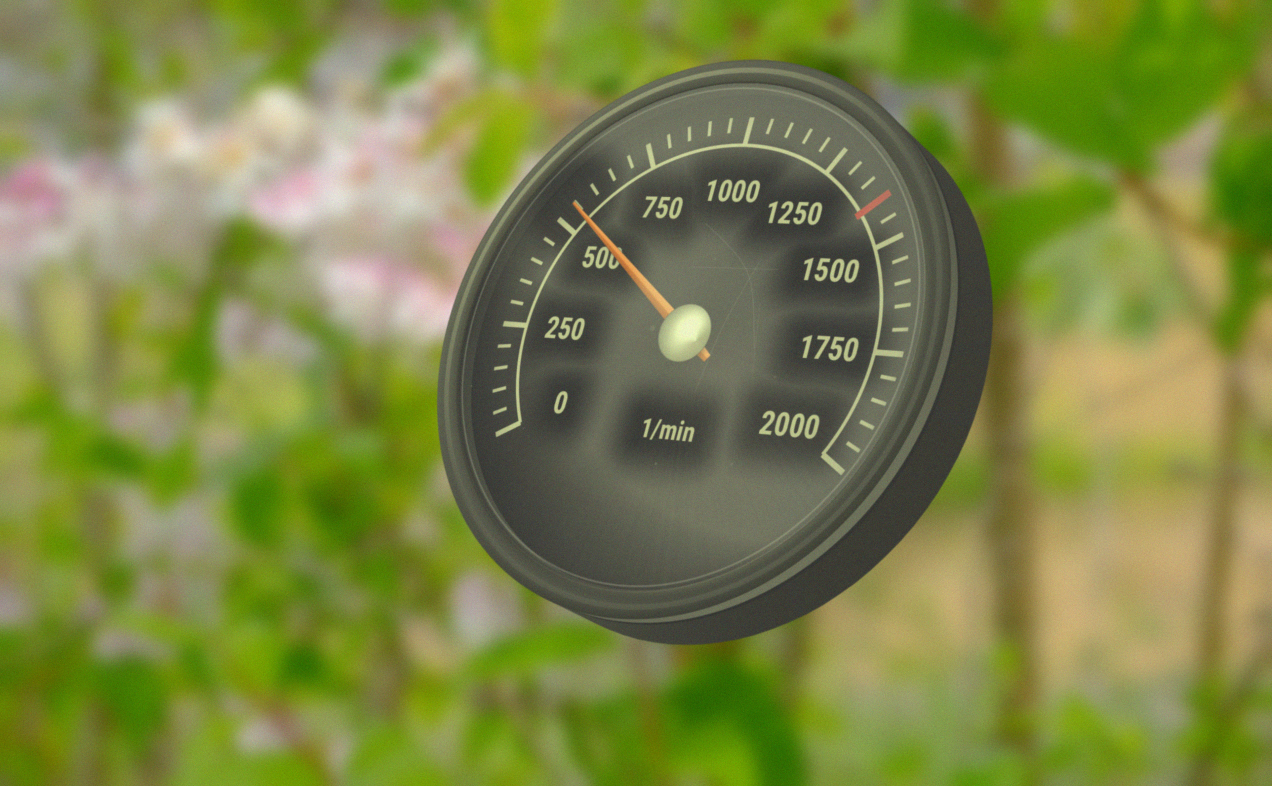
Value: 550 rpm
